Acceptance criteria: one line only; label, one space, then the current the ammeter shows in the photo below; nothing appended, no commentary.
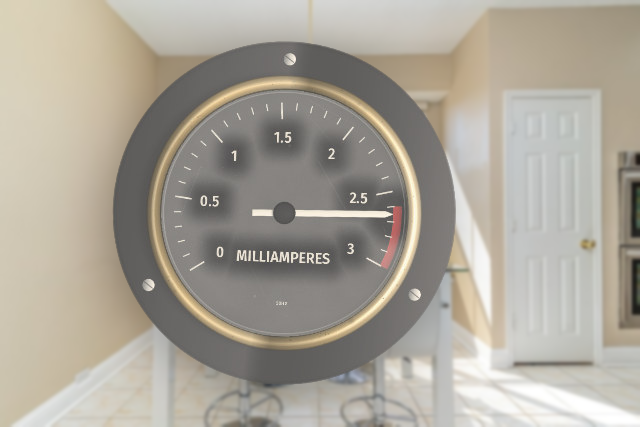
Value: 2.65 mA
